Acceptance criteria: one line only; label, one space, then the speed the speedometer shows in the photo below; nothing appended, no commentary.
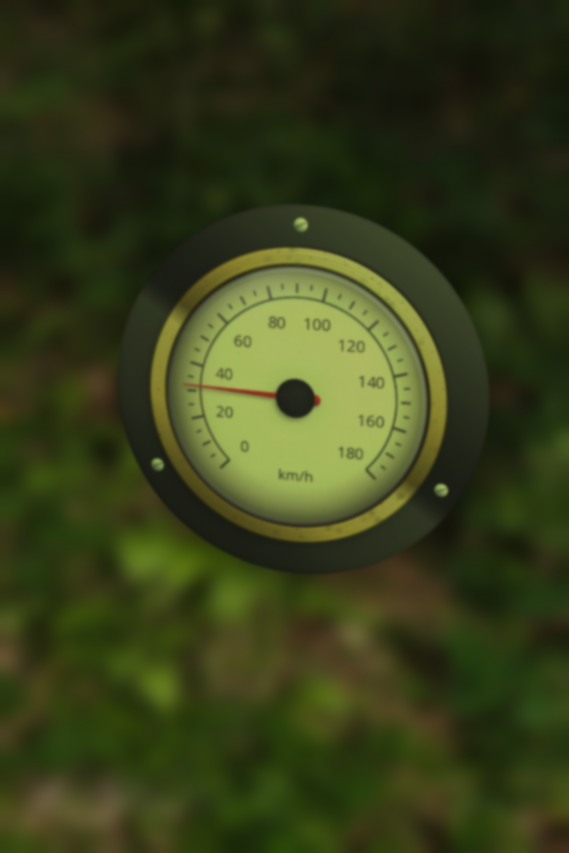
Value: 32.5 km/h
